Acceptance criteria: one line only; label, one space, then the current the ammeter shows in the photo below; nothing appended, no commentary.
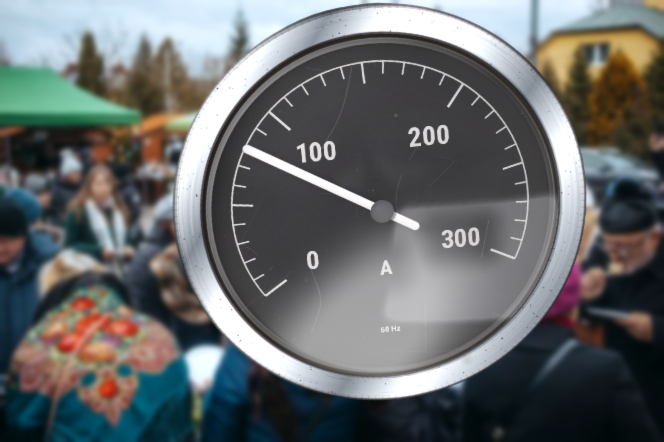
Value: 80 A
